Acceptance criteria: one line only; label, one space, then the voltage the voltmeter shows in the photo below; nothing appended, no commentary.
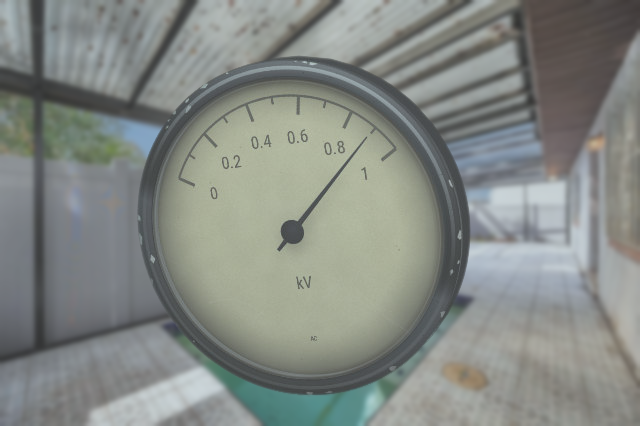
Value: 0.9 kV
